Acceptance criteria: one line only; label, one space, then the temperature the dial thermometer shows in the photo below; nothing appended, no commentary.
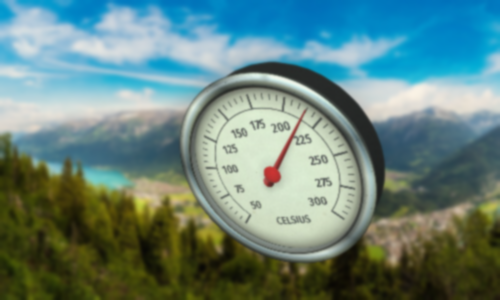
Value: 215 °C
